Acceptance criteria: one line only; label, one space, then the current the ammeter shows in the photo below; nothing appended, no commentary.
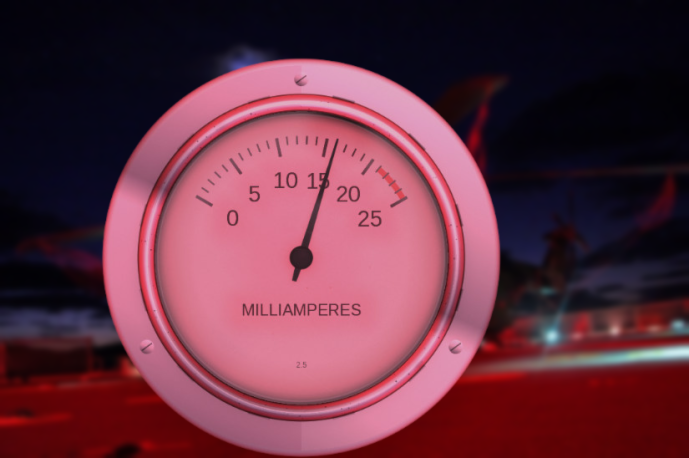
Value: 16 mA
